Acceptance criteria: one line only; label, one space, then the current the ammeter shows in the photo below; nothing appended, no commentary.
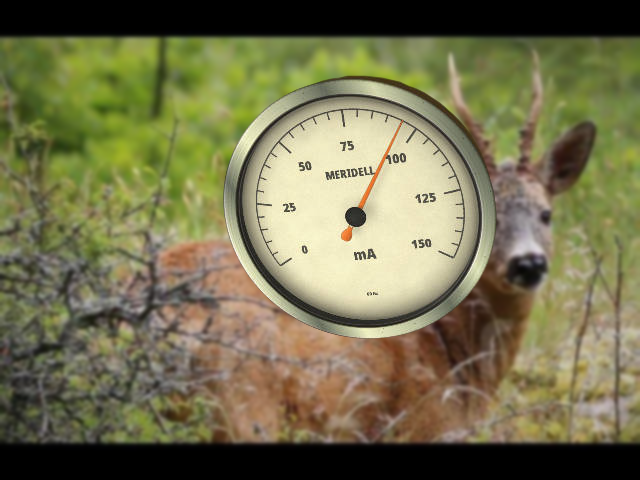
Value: 95 mA
